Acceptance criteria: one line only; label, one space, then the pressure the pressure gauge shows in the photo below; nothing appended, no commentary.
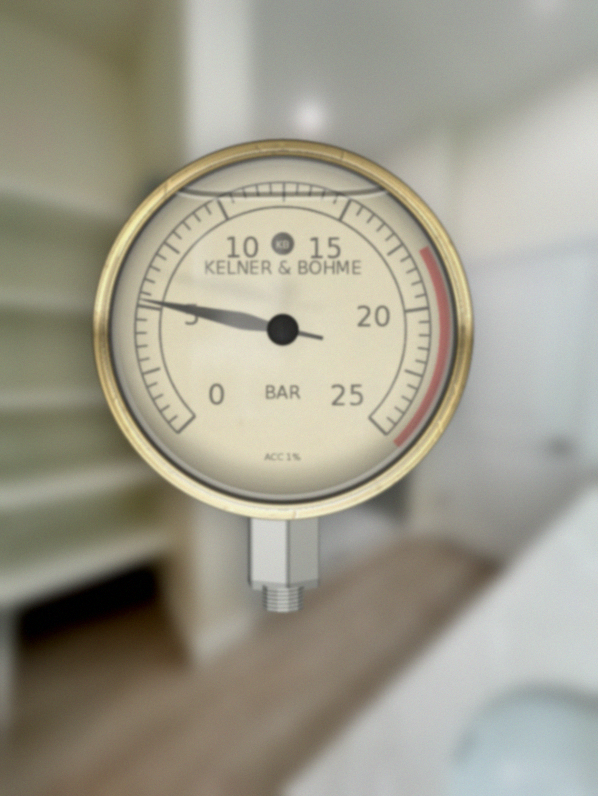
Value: 5.25 bar
